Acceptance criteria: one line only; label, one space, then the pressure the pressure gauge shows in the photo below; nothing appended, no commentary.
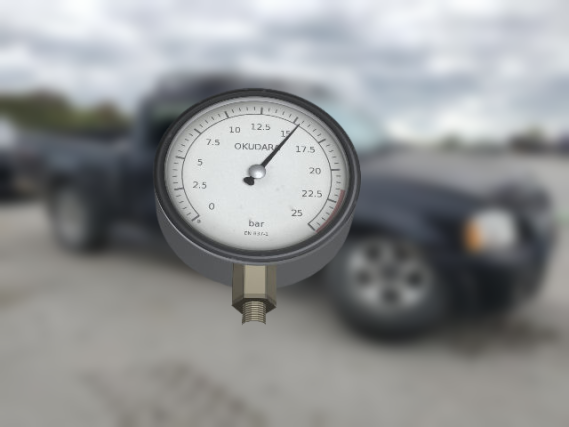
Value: 15.5 bar
